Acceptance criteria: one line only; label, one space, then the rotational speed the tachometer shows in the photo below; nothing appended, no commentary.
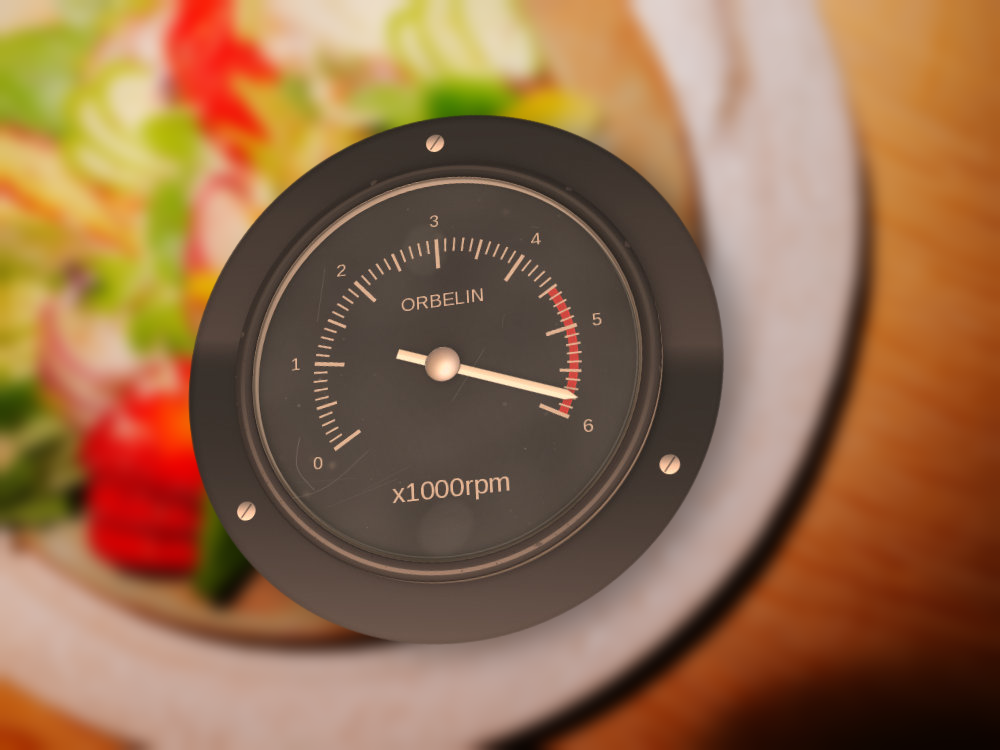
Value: 5800 rpm
